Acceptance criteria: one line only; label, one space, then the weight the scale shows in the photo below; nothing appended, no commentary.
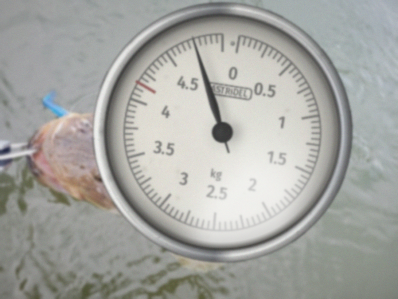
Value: 4.75 kg
